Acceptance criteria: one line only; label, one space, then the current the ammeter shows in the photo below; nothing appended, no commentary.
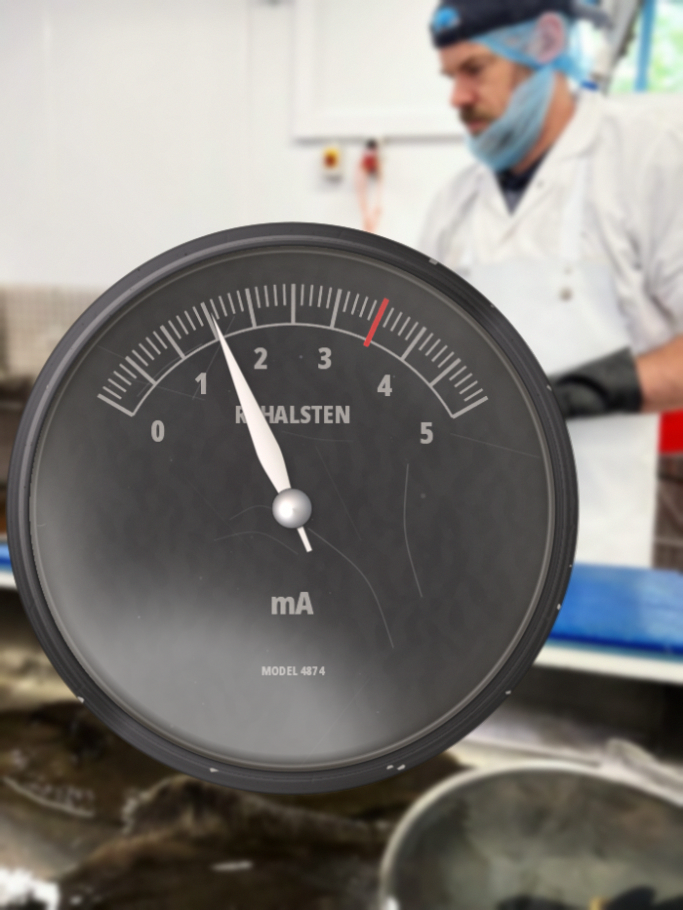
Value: 1.55 mA
